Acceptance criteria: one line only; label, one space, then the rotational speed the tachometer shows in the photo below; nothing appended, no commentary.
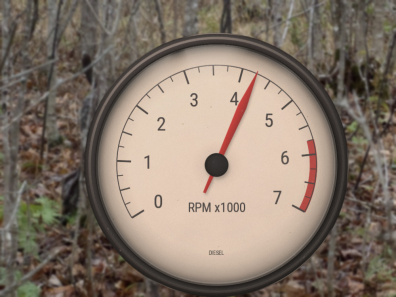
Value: 4250 rpm
